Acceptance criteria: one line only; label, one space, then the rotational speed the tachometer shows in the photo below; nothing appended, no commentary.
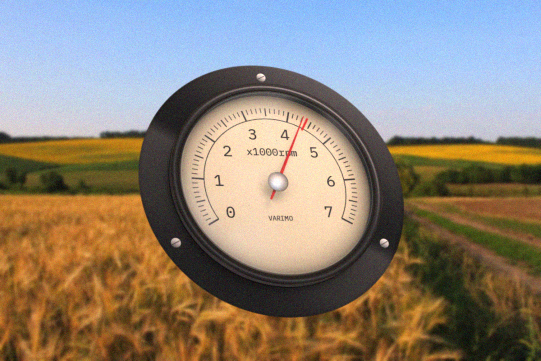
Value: 4300 rpm
